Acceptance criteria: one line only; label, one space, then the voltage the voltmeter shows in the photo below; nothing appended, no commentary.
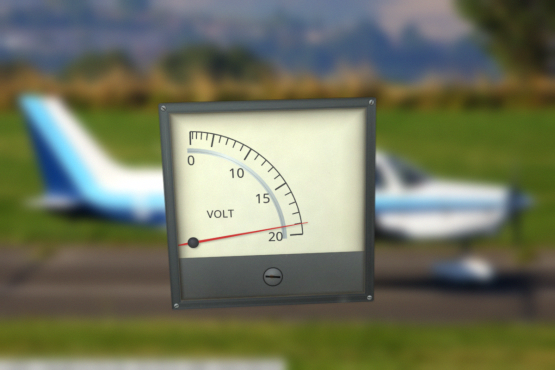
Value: 19 V
